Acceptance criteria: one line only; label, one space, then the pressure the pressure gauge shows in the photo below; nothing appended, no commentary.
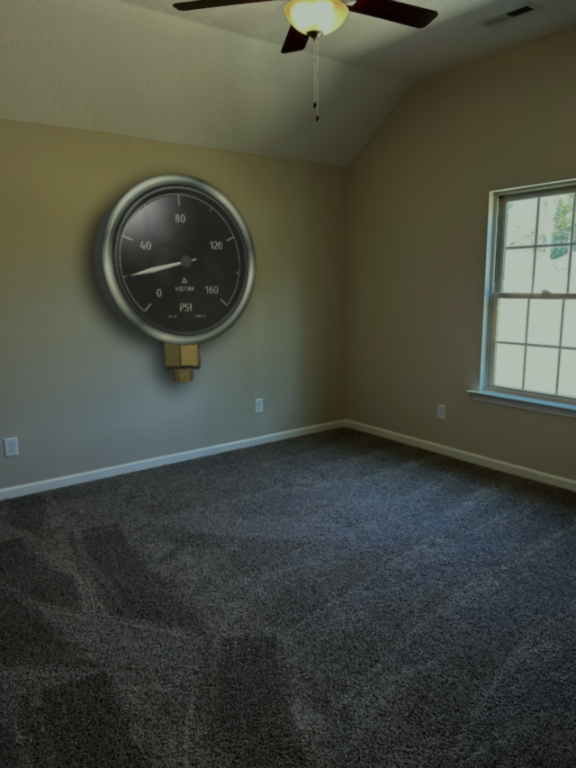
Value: 20 psi
